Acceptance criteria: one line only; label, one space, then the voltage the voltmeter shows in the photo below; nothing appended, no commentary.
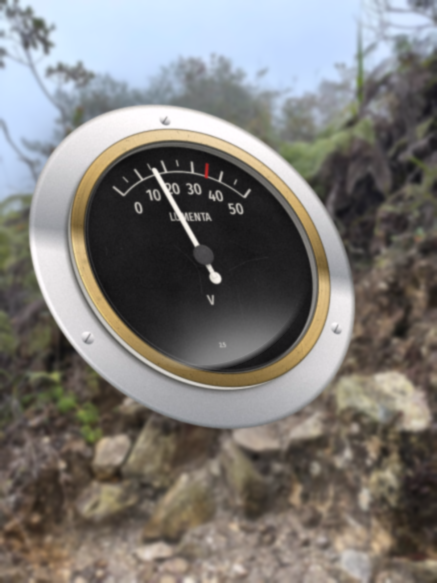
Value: 15 V
